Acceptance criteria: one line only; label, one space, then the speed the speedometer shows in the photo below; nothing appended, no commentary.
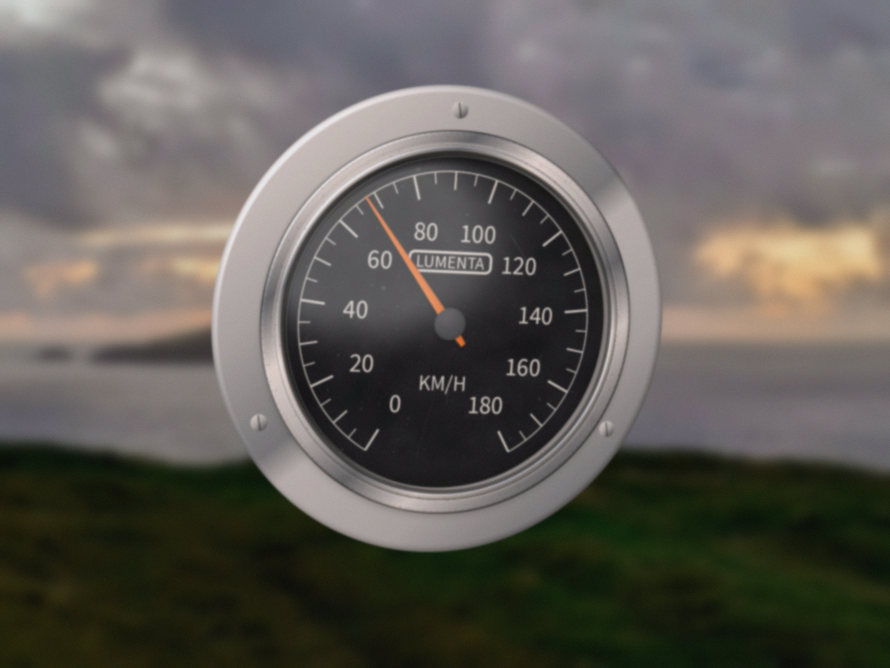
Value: 67.5 km/h
